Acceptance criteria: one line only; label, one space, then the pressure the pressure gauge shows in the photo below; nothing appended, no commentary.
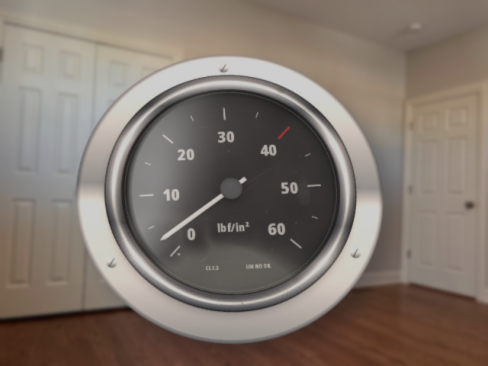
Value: 2.5 psi
